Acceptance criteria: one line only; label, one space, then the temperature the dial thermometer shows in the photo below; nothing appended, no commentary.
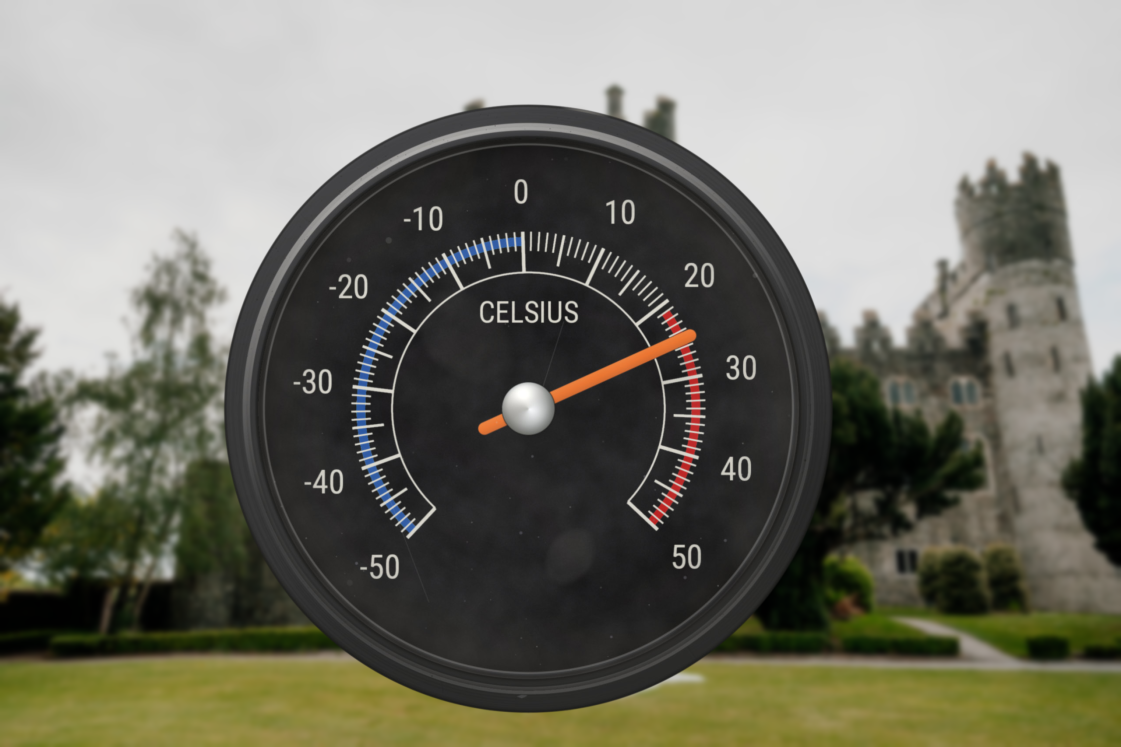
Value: 25 °C
